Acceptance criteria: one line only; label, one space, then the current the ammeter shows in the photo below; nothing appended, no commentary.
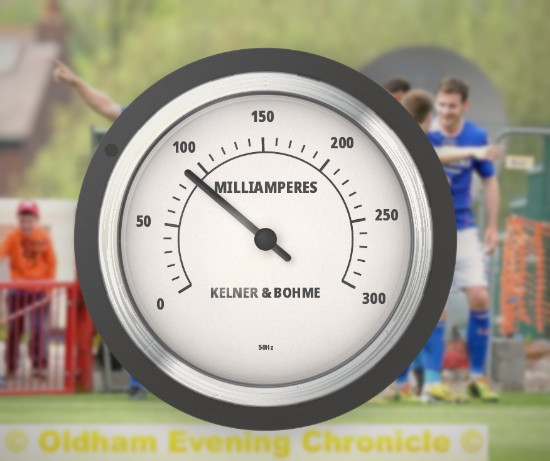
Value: 90 mA
